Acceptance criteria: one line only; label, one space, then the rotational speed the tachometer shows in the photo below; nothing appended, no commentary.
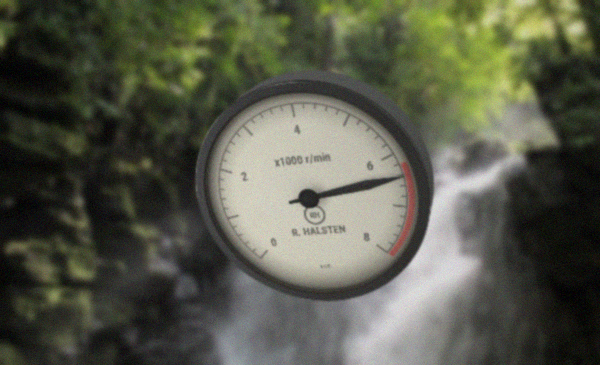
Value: 6400 rpm
